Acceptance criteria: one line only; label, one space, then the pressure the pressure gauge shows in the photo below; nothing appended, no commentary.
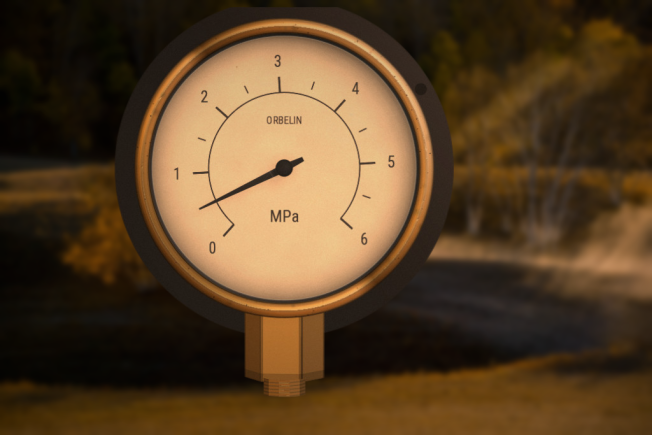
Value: 0.5 MPa
